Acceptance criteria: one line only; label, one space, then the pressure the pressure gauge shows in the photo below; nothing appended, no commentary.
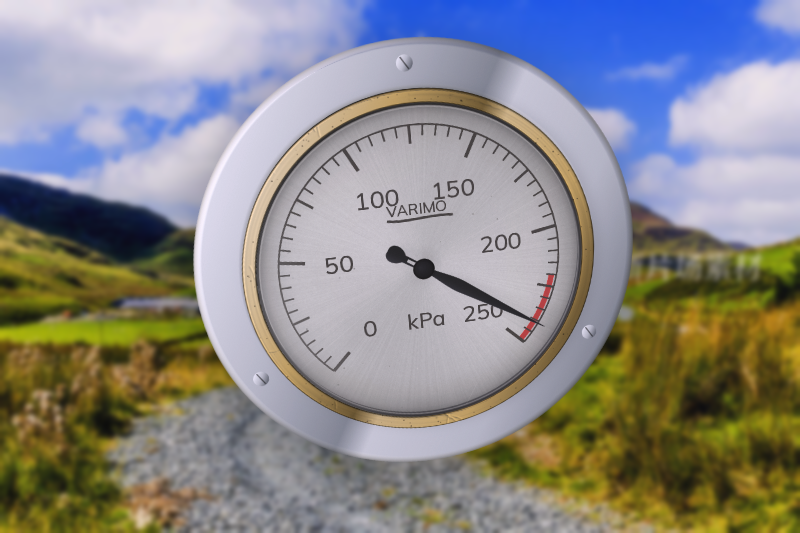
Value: 240 kPa
